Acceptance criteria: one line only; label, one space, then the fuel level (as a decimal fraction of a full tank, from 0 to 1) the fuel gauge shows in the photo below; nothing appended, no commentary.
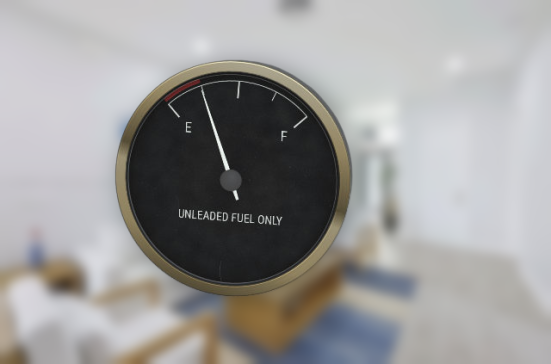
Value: 0.25
